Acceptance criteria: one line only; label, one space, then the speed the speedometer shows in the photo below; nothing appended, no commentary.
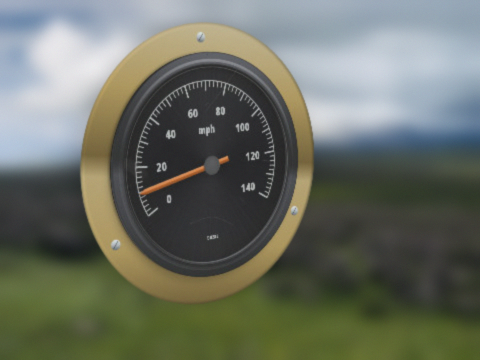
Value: 10 mph
